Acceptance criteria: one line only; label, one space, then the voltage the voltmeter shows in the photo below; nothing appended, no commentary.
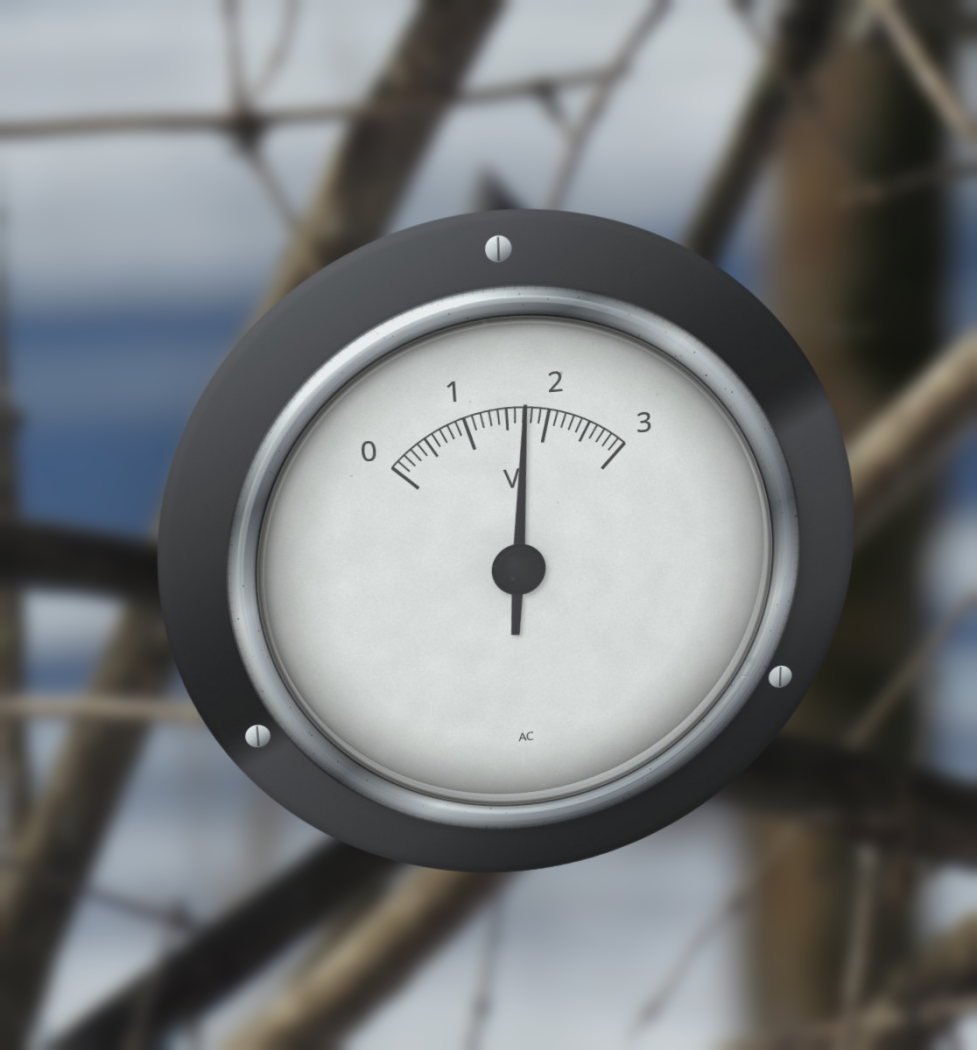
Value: 1.7 V
